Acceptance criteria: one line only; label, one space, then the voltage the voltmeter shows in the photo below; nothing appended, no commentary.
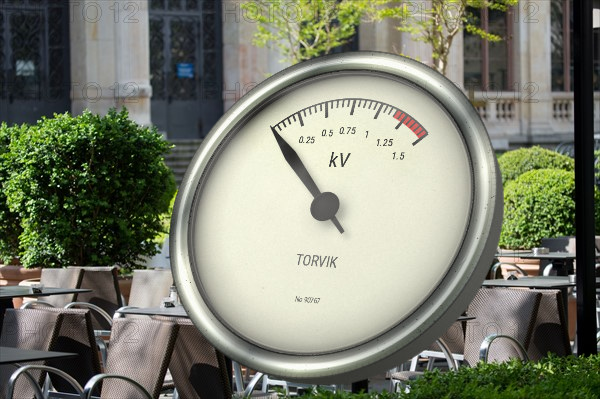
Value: 0 kV
